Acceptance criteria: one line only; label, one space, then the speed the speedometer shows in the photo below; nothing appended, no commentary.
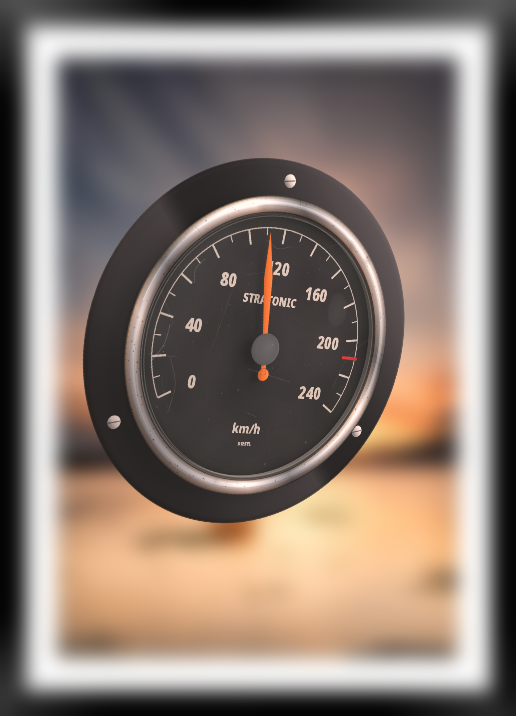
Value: 110 km/h
